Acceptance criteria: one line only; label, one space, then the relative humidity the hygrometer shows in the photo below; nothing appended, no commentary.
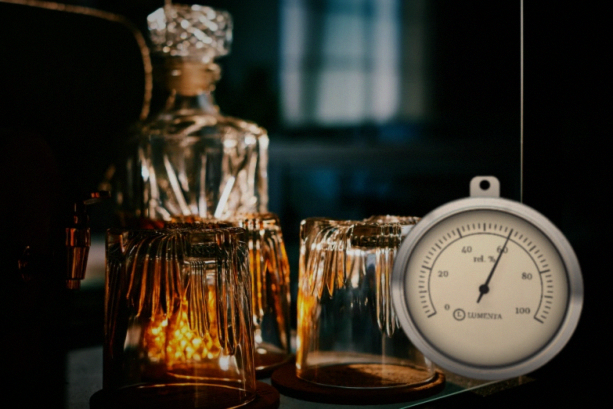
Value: 60 %
